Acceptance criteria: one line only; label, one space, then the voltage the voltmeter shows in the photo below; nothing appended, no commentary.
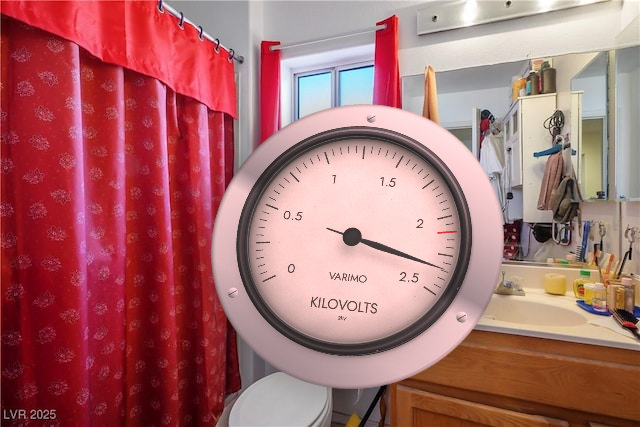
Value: 2.35 kV
